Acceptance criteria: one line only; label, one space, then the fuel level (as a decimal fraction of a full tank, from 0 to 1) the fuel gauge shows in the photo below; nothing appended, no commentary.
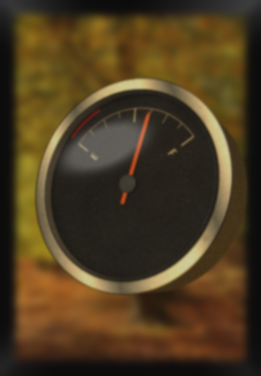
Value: 0.625
